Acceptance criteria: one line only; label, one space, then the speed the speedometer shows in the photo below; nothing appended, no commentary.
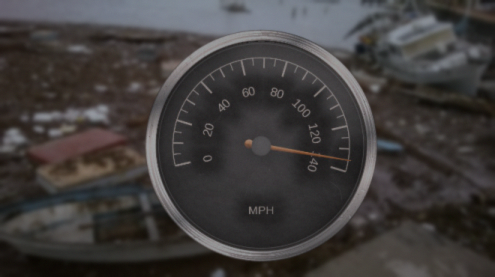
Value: 135 mph
